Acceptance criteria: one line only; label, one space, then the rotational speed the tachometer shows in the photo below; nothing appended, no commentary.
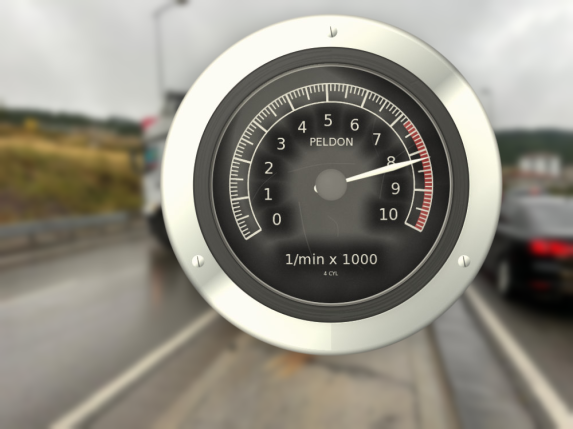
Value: 8200 rpm
